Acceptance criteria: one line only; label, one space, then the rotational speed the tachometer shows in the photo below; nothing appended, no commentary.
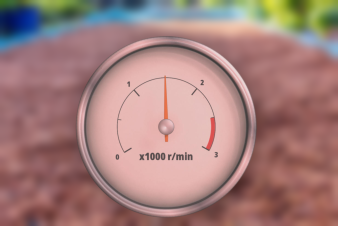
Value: 1500 rpm
